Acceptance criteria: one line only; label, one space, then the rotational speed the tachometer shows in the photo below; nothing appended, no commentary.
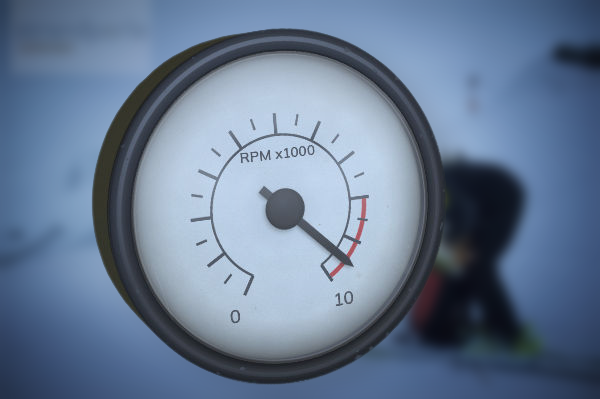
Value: 9500 rpm
